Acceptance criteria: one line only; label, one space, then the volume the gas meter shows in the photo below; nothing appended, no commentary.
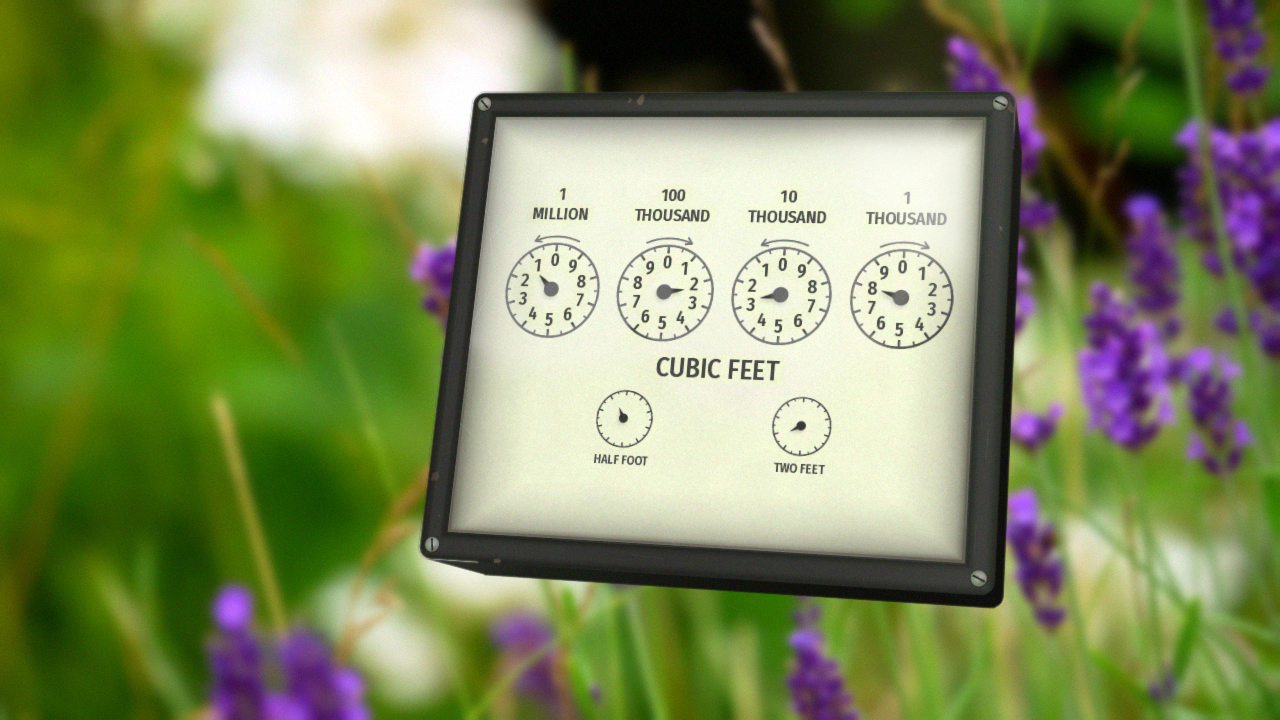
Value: 122800 ft³
